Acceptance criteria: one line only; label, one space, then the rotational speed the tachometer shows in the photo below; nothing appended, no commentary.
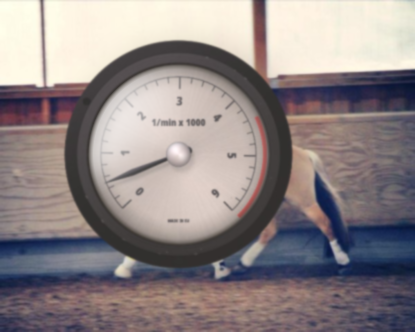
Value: 500 rpm
